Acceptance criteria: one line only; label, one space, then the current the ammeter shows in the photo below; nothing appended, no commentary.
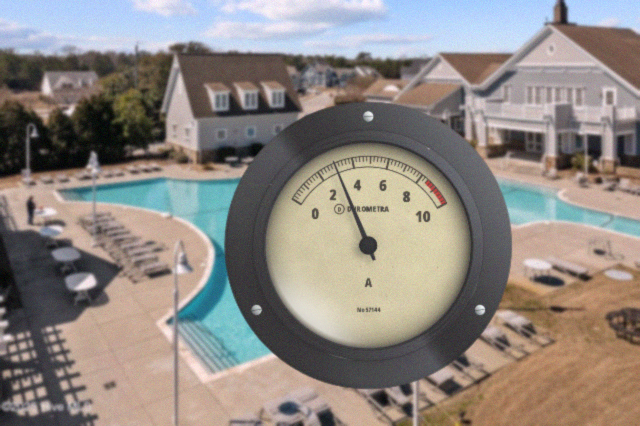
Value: 3 A
